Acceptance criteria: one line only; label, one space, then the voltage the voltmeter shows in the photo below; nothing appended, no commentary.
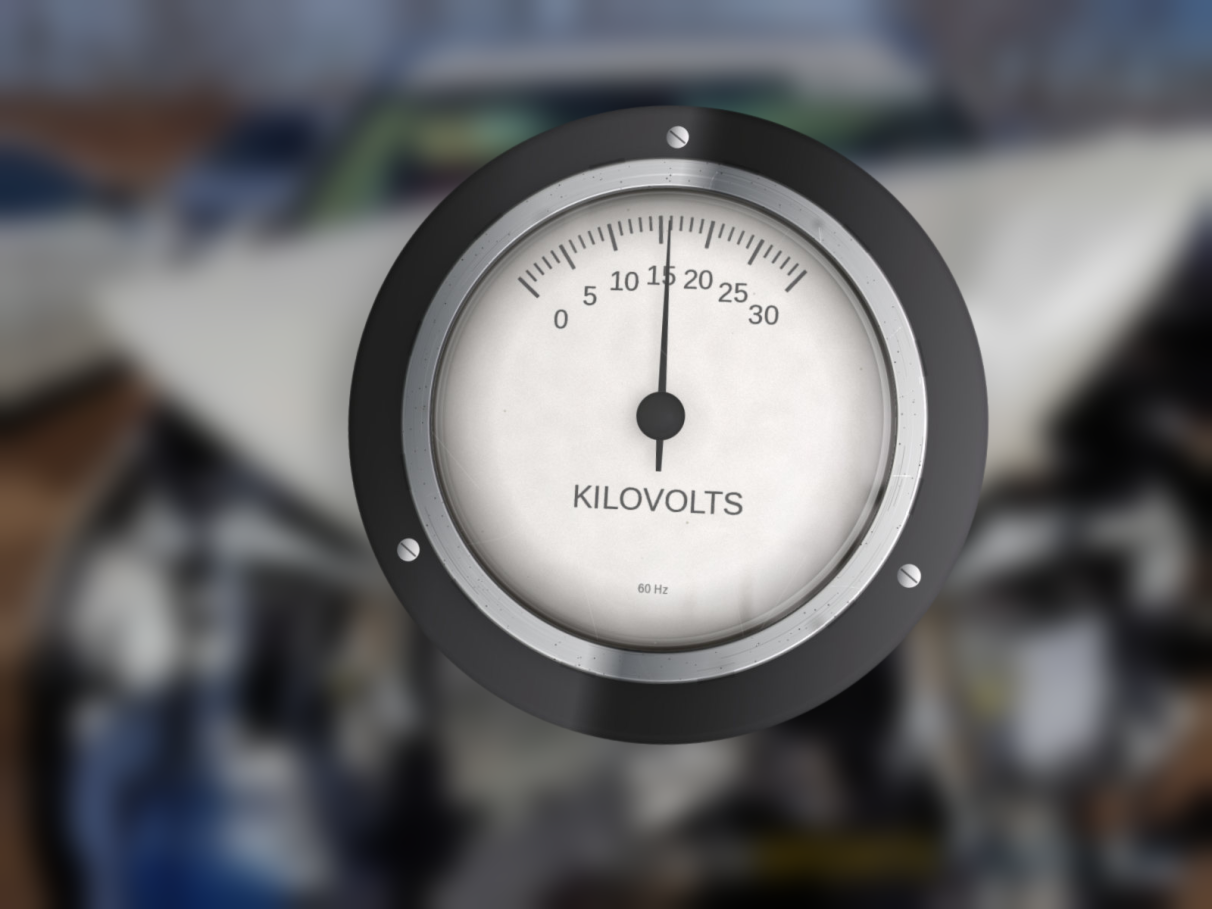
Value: 16 kV
